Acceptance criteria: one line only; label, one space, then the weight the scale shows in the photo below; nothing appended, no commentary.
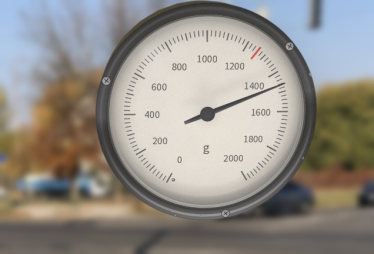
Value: 1460 g
